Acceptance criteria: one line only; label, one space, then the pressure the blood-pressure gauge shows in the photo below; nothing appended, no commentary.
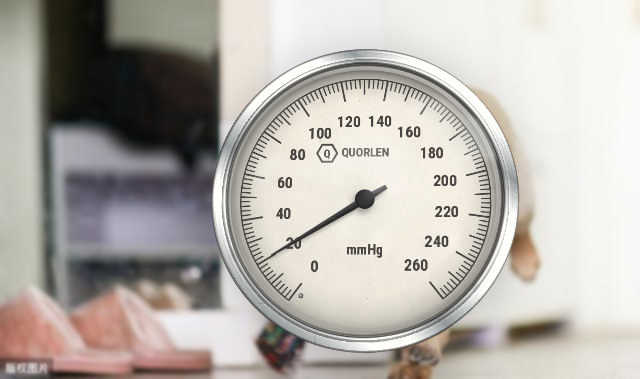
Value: 20 mmHg
